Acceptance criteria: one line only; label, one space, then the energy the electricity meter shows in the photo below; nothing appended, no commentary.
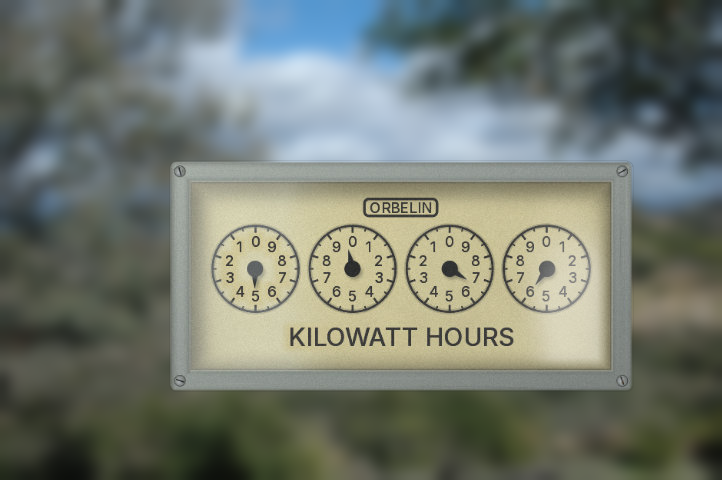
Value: 4966 kWh
